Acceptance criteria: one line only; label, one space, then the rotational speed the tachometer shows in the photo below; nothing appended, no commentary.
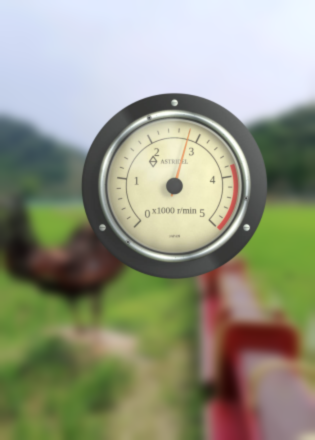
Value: 2800 rpm
